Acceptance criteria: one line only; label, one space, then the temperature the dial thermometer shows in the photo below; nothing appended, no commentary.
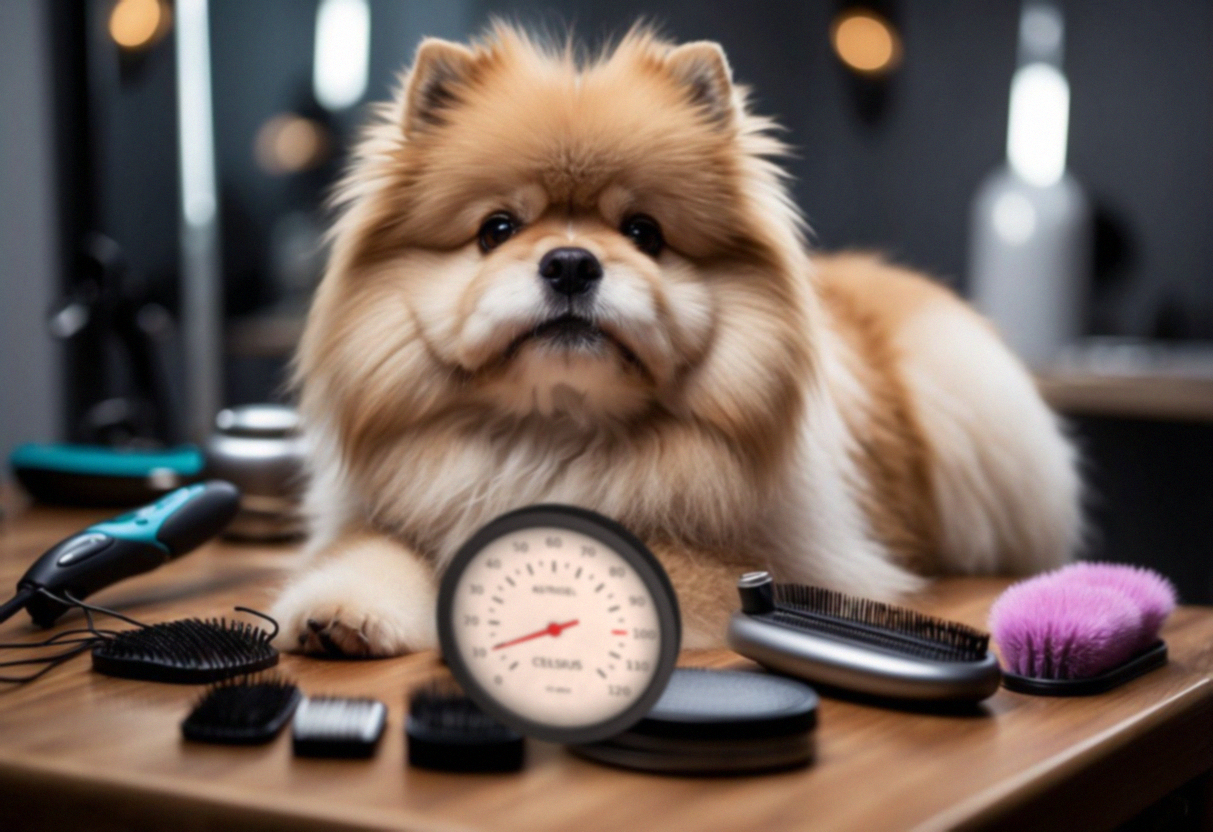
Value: 10 °C
